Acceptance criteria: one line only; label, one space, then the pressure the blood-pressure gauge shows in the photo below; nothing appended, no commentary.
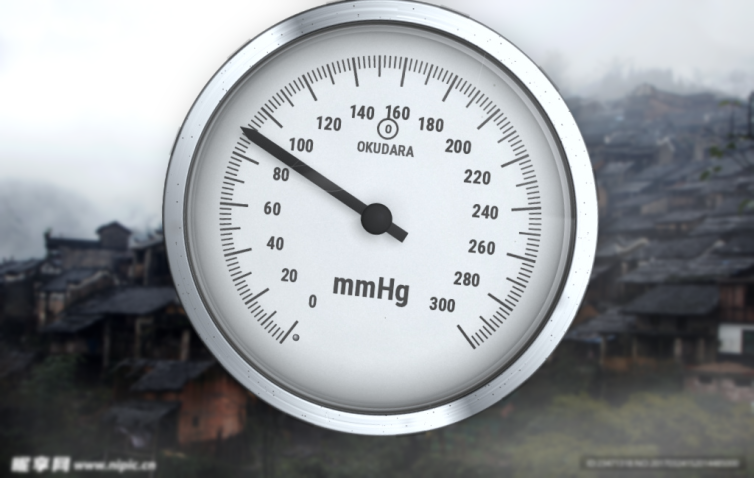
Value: 90 mmHg
